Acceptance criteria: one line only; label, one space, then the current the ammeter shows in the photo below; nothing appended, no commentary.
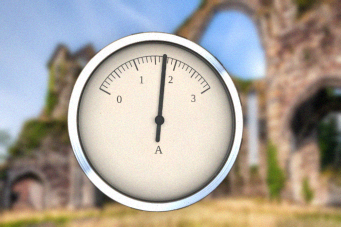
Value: 1.7 A
